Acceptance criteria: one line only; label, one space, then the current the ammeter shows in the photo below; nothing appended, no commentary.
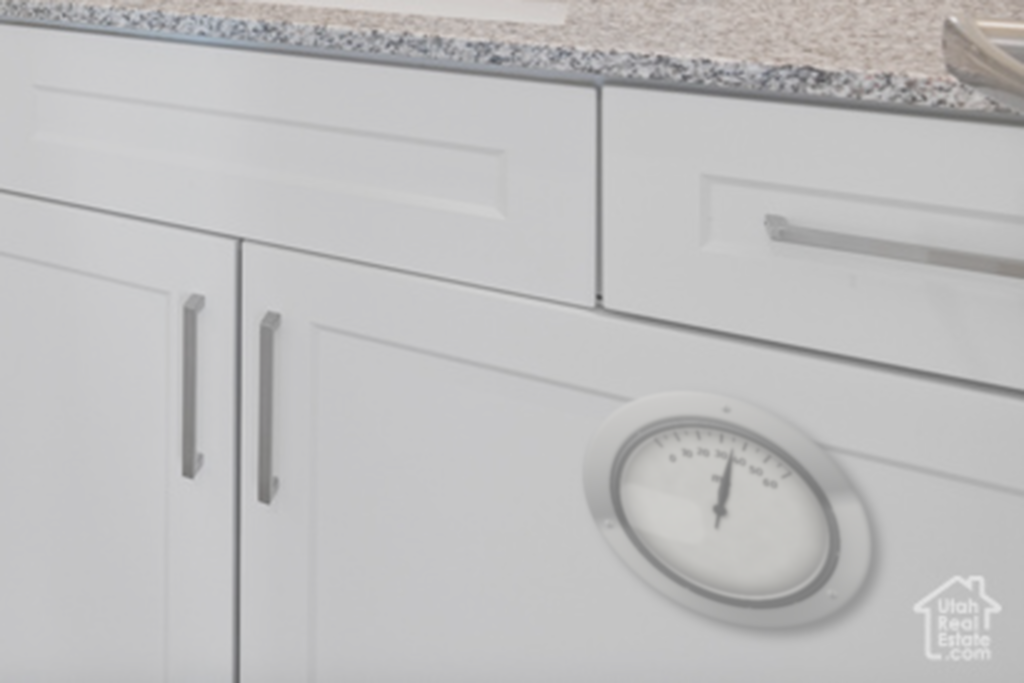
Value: 35 mA
